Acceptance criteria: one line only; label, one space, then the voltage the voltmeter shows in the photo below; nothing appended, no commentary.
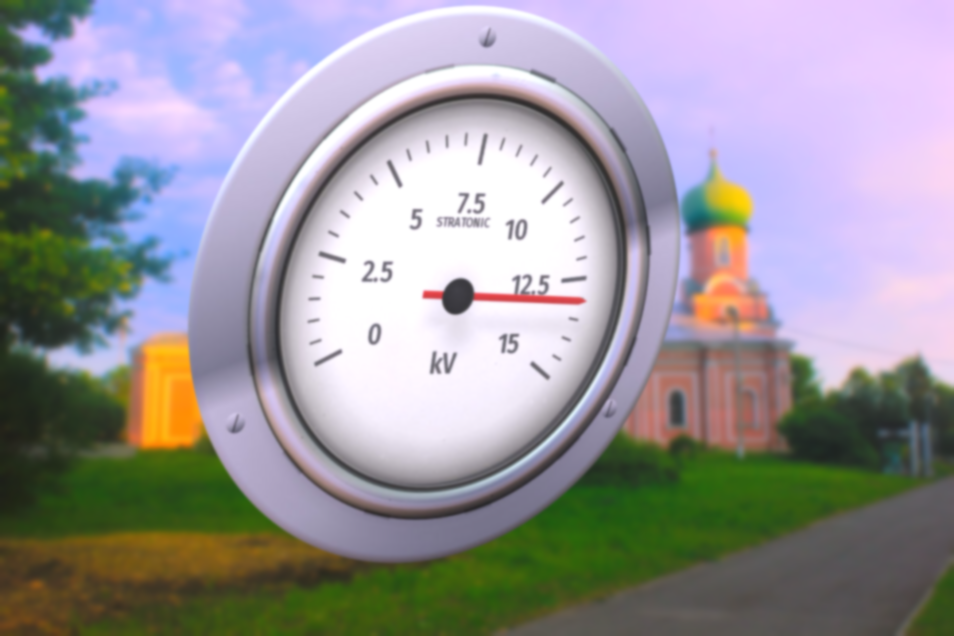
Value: 13 kV
